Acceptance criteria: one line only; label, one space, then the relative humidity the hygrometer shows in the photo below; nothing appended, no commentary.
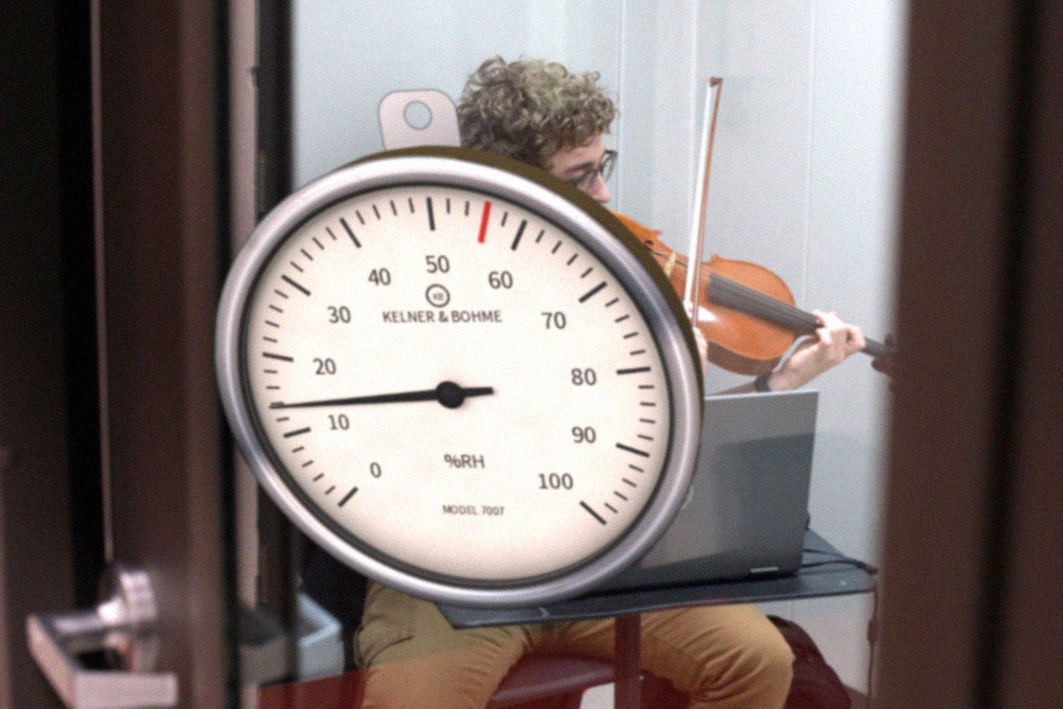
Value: 14 %
